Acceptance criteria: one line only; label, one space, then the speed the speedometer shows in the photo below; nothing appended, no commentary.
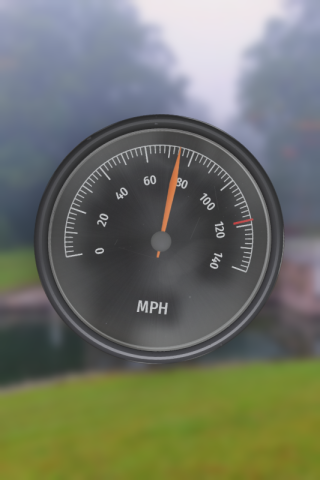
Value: 74 mph
